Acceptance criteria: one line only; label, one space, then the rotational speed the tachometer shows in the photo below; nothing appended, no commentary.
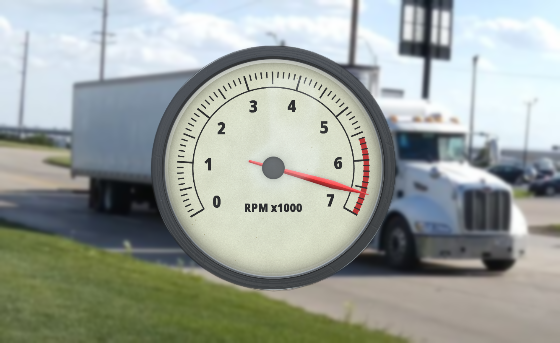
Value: 6600 rpm
